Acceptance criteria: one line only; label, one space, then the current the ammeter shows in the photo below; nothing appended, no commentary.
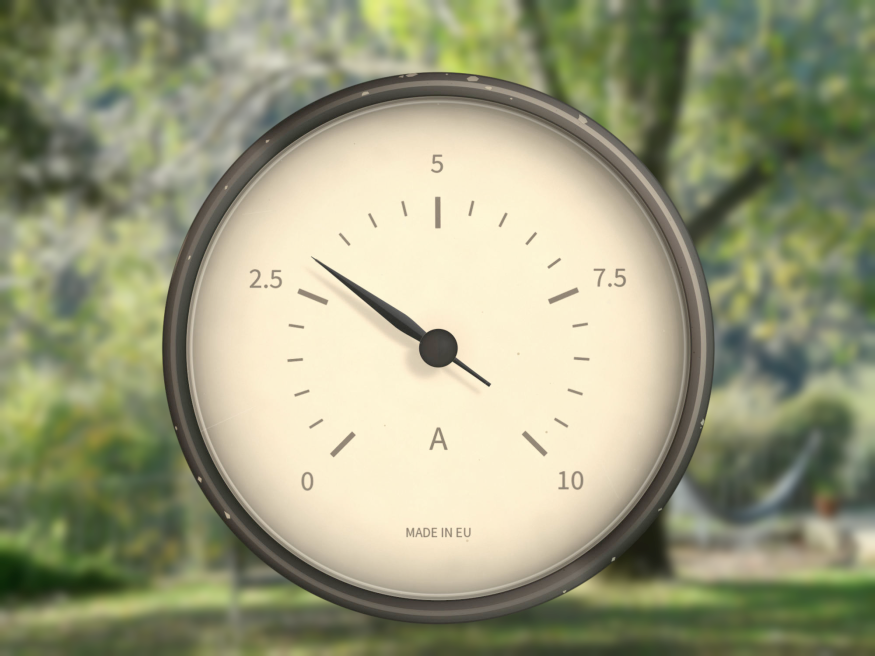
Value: 3 A
